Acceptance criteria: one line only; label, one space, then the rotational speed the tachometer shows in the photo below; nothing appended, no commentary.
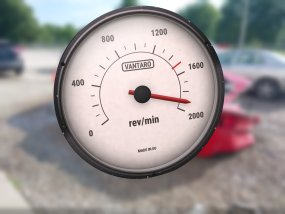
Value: 1900 rpm
